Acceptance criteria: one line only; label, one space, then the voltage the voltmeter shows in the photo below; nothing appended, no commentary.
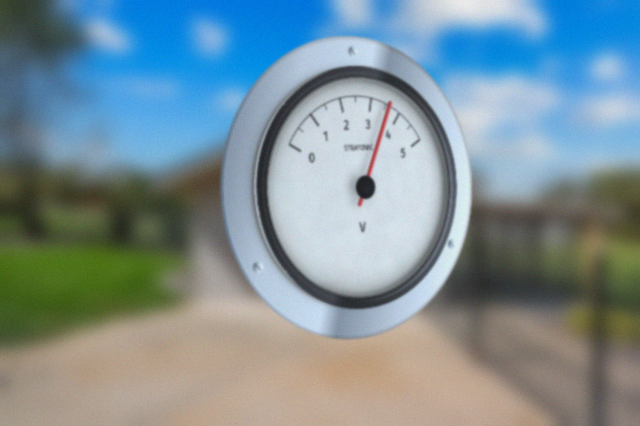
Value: 3.5 V
